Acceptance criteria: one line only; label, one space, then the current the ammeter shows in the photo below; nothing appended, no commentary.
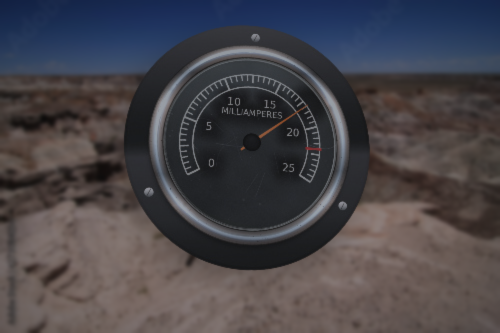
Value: 18 mA
